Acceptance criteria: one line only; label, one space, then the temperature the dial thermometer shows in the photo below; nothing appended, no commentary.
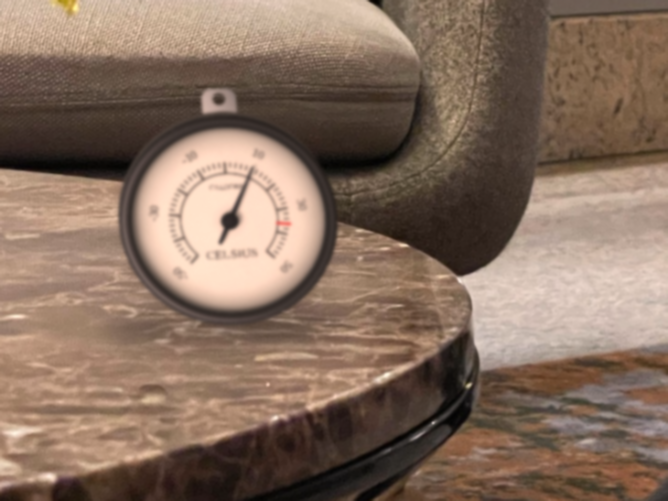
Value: 10 °C
